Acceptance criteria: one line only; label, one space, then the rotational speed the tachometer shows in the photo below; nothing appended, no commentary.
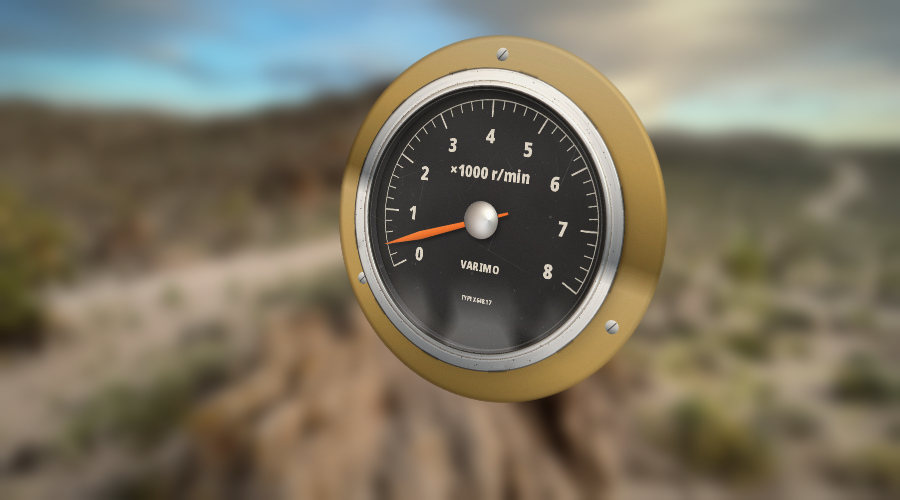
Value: 400 rpm
